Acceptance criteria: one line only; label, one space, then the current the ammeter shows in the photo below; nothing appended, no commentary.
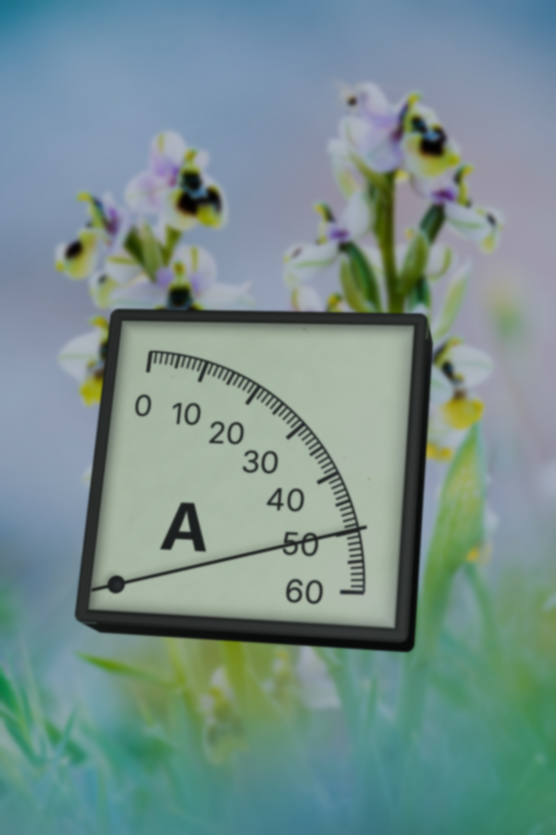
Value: 50 A
